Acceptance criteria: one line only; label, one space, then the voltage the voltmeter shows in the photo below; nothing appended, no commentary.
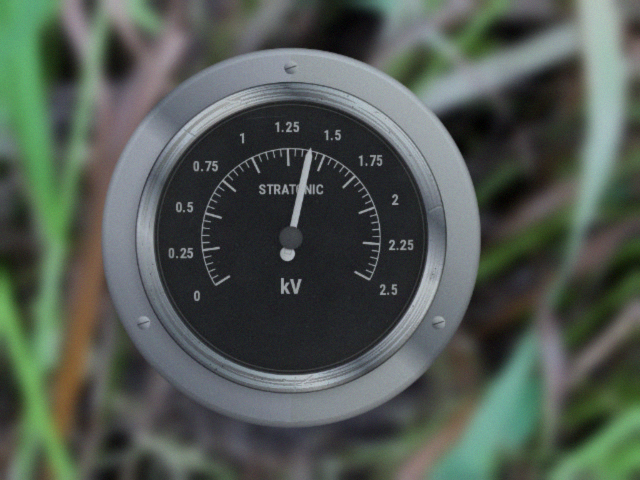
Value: 1.4 kV
